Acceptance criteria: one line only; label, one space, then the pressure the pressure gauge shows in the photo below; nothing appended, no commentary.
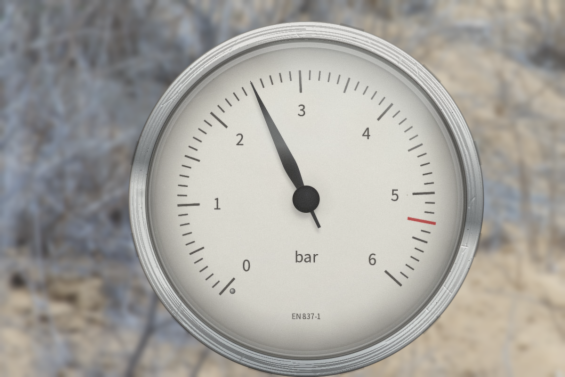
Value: 2.5 bar
